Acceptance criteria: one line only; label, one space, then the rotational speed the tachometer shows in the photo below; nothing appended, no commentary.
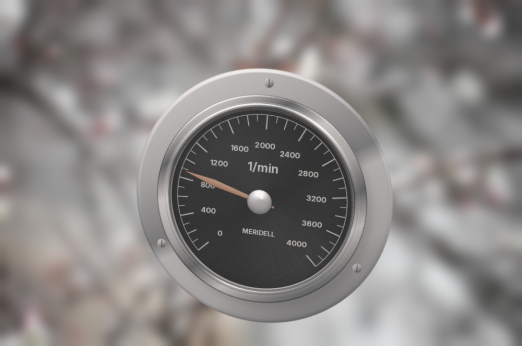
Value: 900 rpm
